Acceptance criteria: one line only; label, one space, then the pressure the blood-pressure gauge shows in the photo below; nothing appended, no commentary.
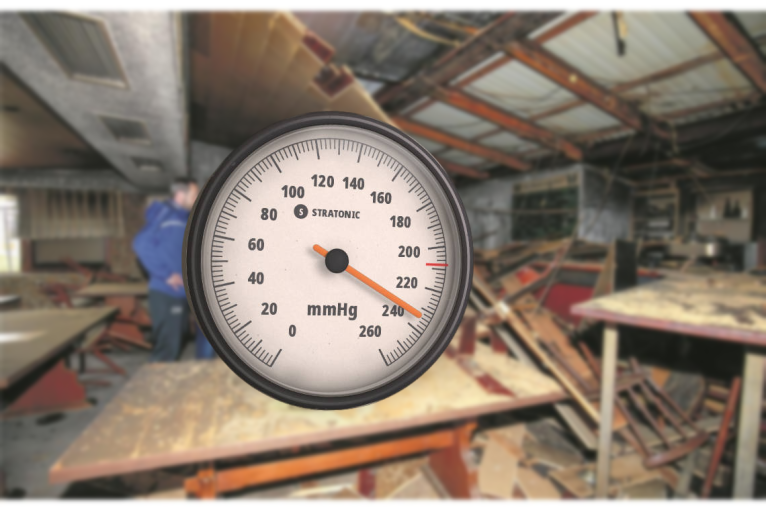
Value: 234 mmHg
